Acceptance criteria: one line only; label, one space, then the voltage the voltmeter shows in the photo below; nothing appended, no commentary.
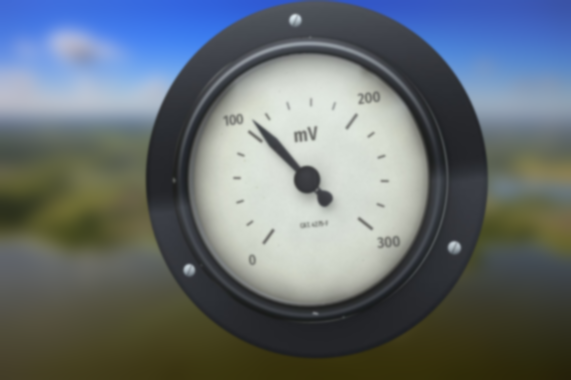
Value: 110 mV
